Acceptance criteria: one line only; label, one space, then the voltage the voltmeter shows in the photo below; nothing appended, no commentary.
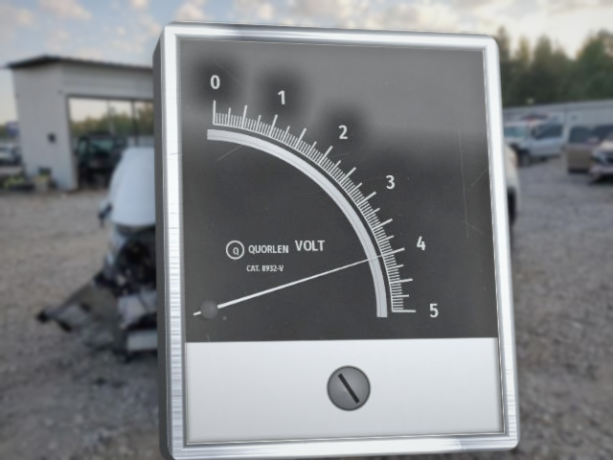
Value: 4 V
